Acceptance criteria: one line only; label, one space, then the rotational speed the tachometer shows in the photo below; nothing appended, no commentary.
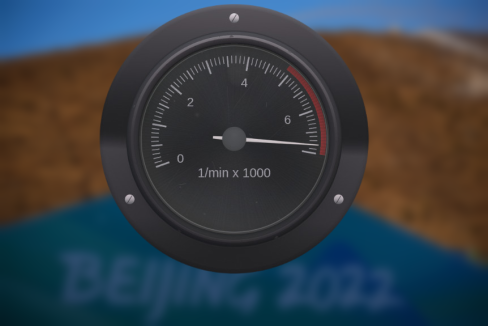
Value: 6800 rpm
